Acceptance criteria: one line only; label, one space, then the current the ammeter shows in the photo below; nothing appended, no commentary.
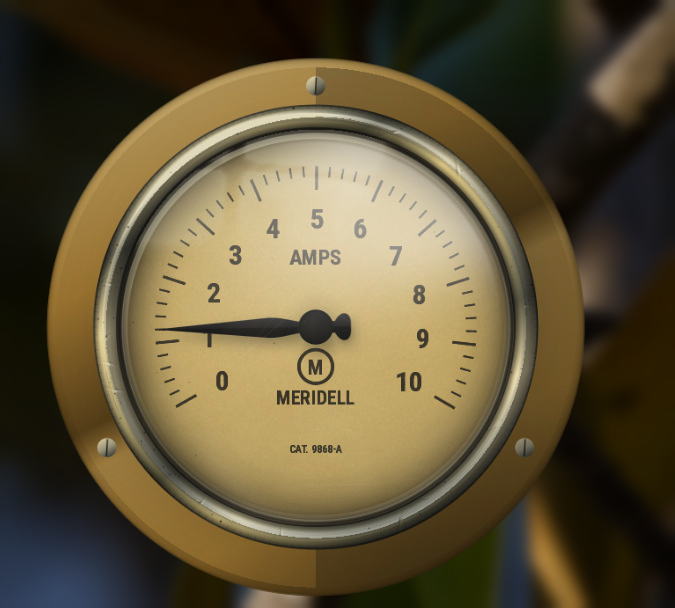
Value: 1.2 A
